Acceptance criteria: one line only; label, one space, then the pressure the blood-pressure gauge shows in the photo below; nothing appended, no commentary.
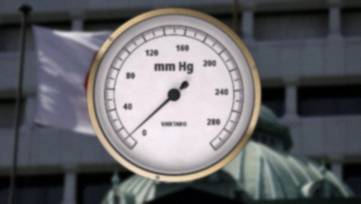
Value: 10 mmHg
